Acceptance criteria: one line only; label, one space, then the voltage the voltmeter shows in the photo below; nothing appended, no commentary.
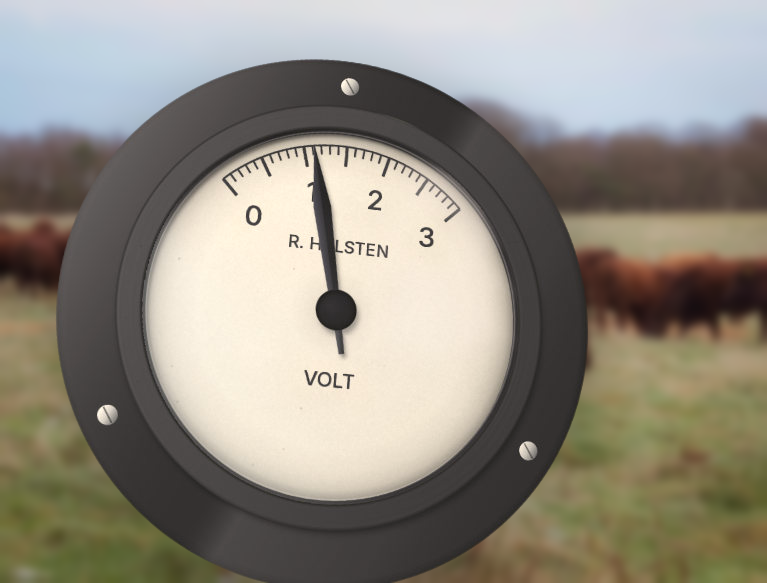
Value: 1.1 V
